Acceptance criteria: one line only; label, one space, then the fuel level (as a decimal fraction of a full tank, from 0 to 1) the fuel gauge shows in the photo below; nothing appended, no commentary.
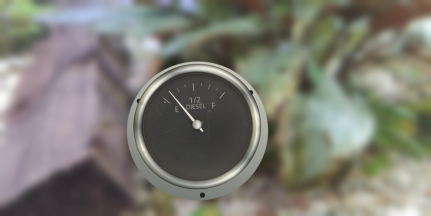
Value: 0.125
